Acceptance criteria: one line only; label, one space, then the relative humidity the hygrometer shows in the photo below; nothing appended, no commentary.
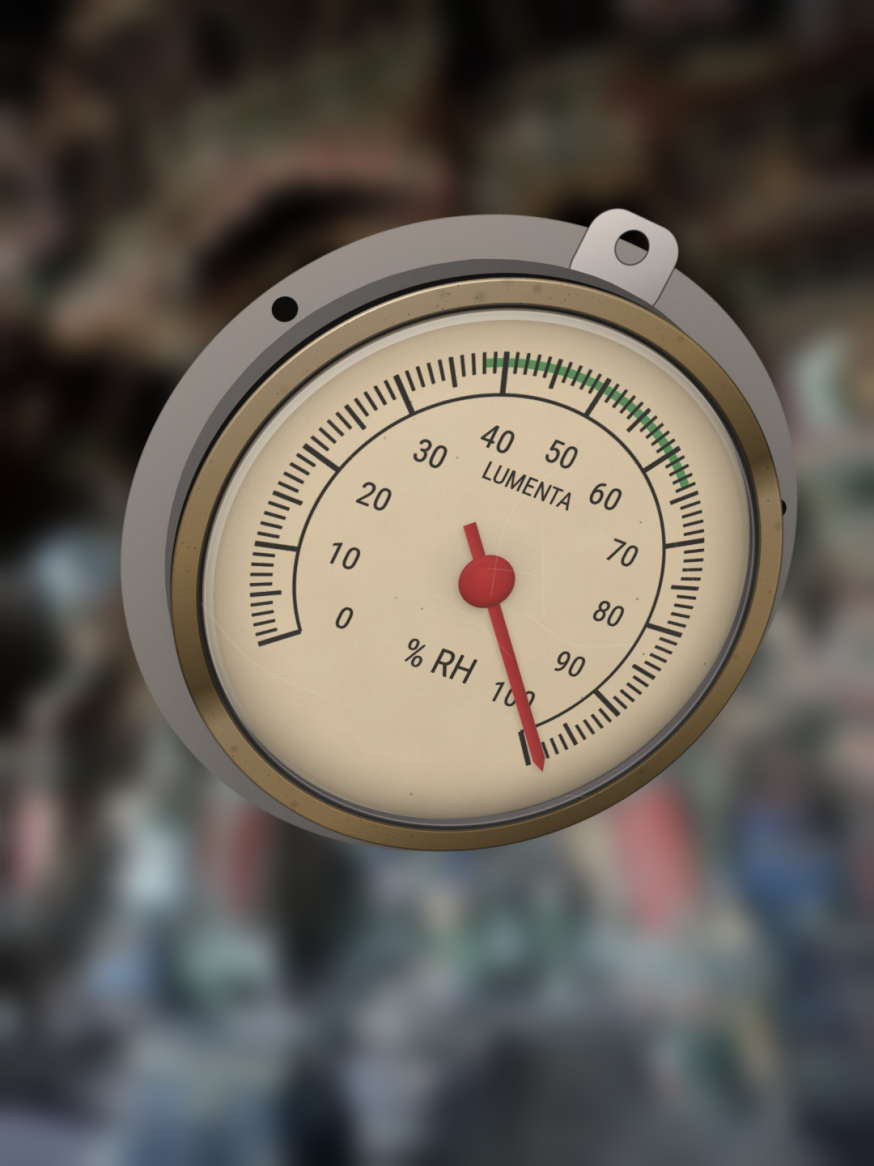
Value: 99 %
